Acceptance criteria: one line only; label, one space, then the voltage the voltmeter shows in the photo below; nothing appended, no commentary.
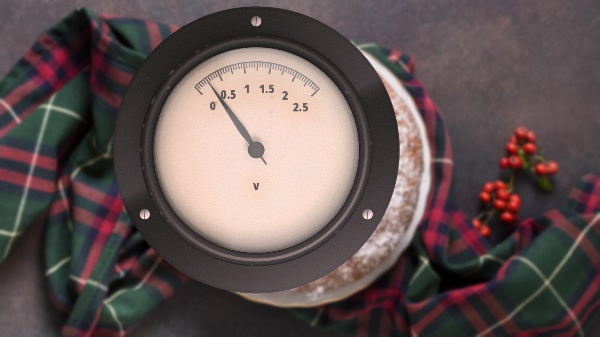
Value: 0.25 V
